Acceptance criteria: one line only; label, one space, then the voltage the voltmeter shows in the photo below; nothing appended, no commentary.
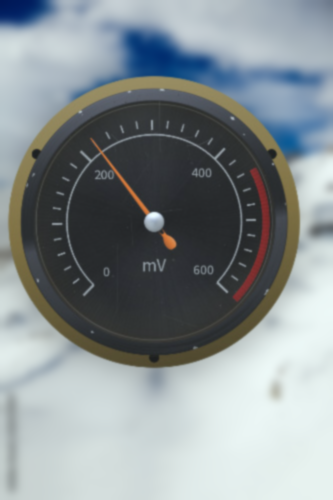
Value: 220 mV
